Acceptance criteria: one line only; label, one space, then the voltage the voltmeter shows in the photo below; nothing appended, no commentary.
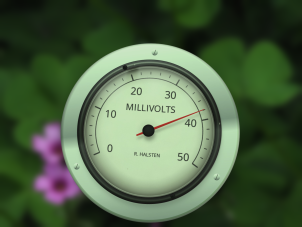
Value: 38 mV
